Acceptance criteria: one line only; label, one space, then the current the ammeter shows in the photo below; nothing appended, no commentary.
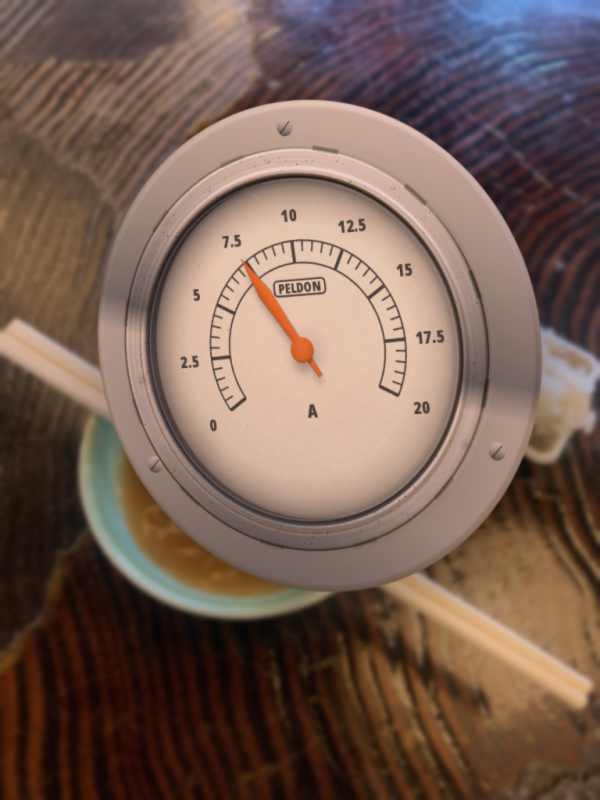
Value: 7.5 A
